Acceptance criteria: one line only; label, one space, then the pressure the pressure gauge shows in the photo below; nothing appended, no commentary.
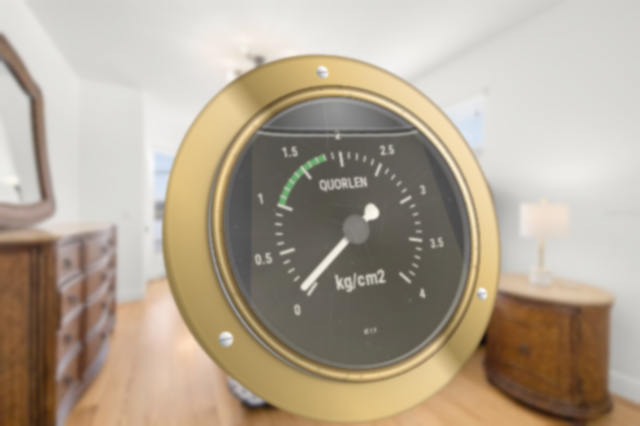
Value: 0.1 kg/cm²
